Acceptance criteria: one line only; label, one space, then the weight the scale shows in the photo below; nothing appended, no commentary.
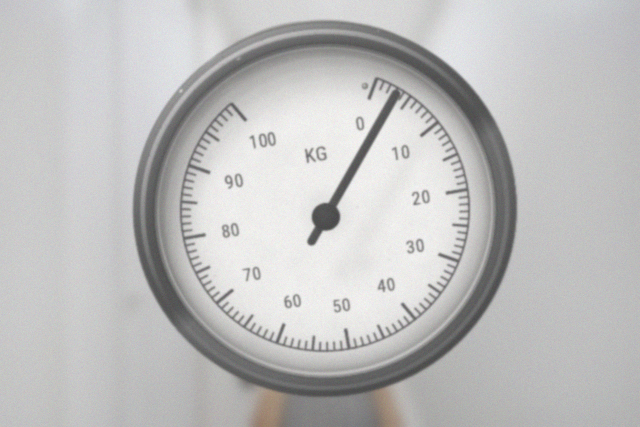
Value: 3 kg
